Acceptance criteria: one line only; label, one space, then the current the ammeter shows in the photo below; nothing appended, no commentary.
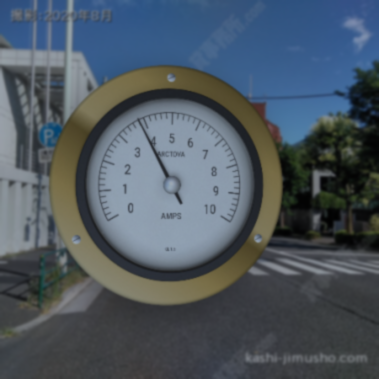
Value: 3.8 A
